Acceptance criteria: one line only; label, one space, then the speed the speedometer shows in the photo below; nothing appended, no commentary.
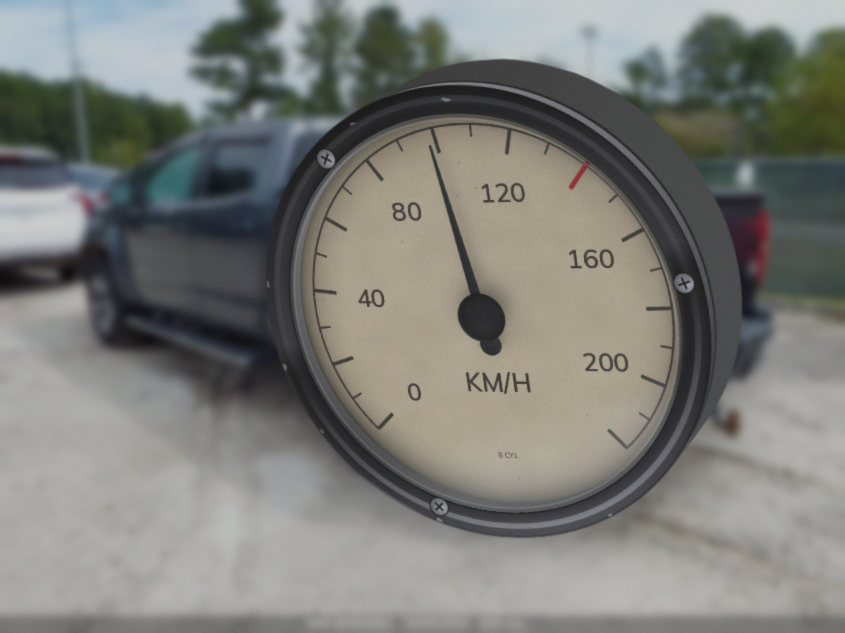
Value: 100 km/h
